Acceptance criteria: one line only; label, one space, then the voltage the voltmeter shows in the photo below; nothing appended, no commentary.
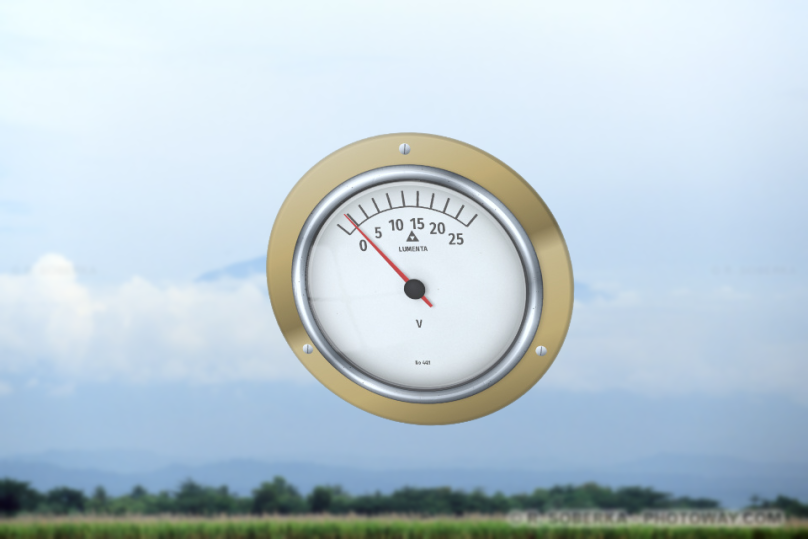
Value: 2.5 V
